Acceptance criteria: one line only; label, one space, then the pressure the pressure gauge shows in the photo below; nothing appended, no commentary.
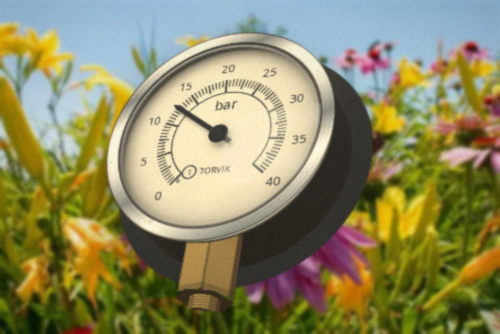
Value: 12.5 bar
